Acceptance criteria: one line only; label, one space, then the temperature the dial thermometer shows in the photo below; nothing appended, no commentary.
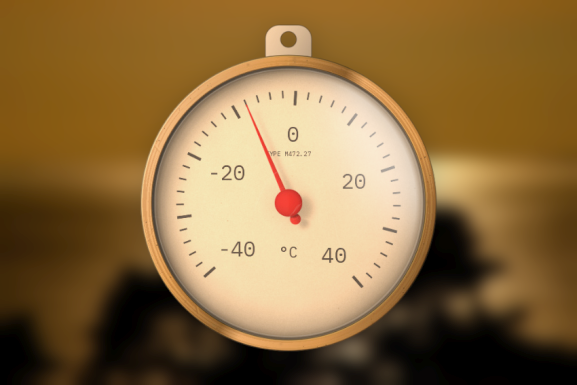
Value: -8 °C
